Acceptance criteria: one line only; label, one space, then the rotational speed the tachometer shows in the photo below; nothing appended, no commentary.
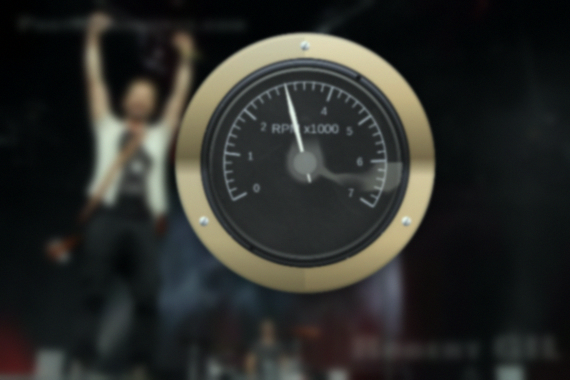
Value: 3000 rpm
